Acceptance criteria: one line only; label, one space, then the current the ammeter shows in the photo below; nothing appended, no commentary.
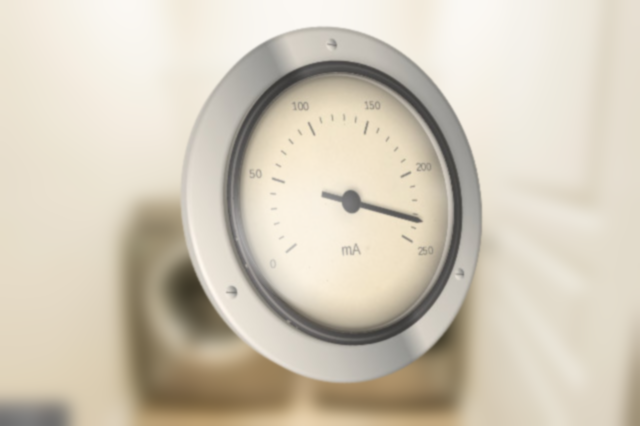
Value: 235 mA
